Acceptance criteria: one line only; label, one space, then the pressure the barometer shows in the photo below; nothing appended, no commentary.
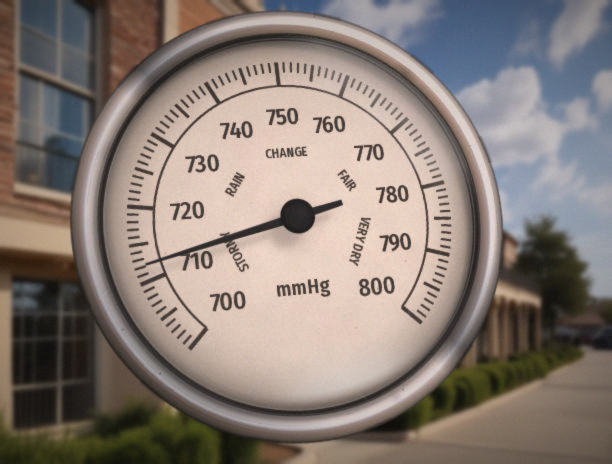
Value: 712 mmHg
